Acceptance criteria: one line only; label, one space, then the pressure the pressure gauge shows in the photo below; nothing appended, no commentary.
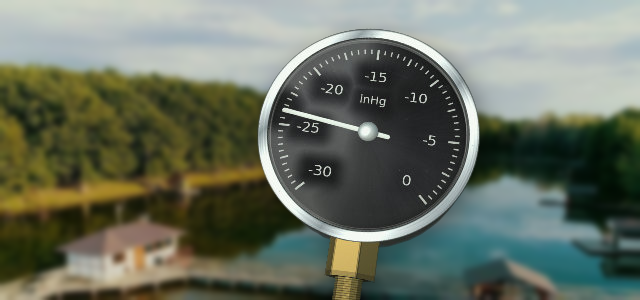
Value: -24 inHg
